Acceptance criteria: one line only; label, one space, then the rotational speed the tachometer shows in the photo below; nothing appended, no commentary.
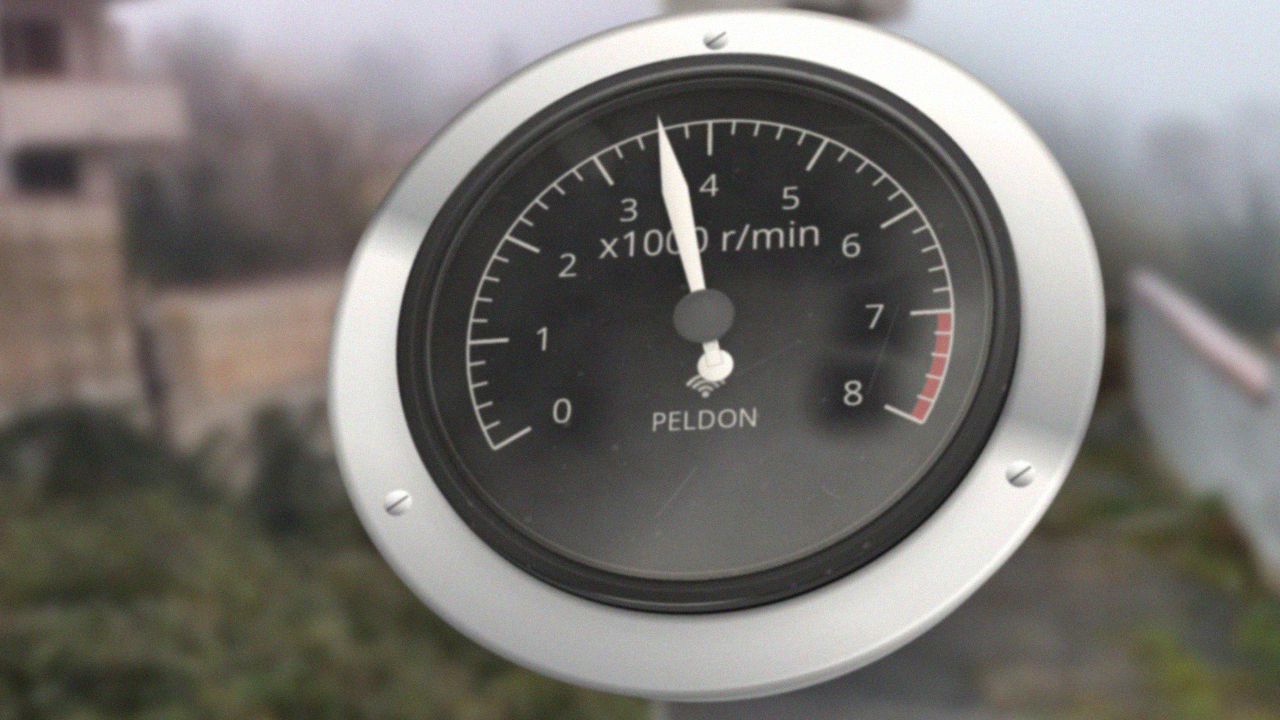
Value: 3600 rpm
